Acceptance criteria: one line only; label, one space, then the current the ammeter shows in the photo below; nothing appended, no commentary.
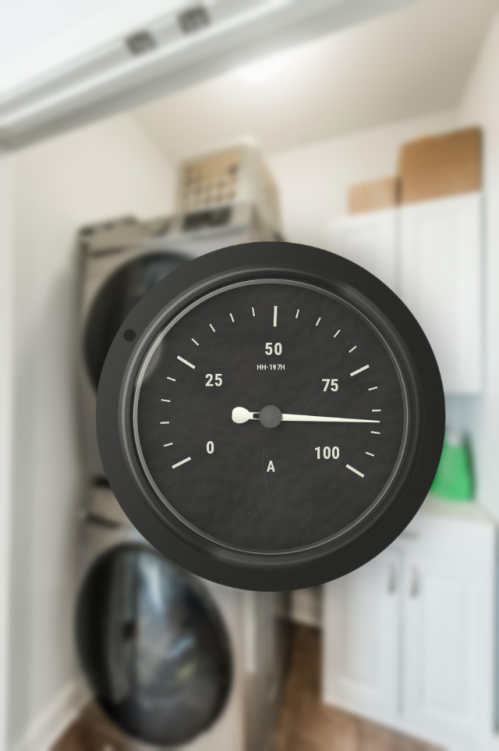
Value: 87.5 A
